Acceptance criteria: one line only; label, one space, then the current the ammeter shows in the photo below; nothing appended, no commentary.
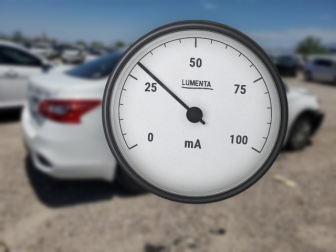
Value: 30 mA
